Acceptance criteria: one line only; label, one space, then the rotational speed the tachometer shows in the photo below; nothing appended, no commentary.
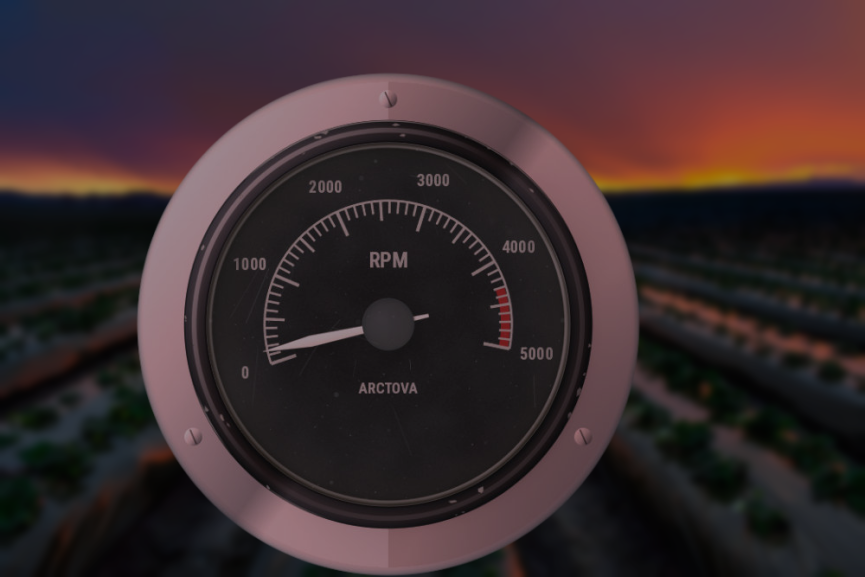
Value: 150 rpm
